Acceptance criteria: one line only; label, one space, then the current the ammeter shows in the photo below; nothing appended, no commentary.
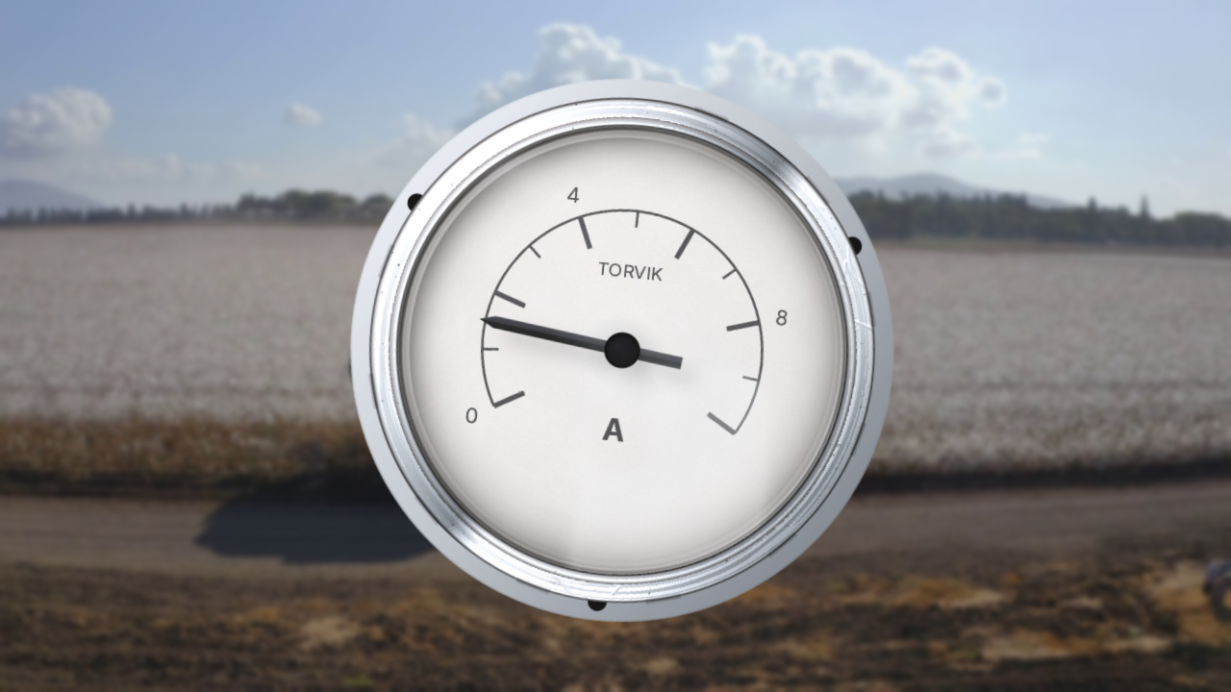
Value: 1.5 A
